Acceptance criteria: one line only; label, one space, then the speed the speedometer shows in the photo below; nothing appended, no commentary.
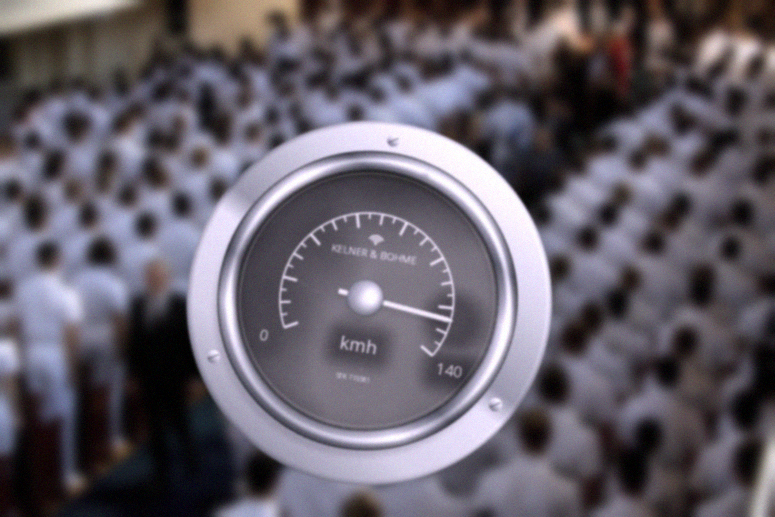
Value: 125 km/h
